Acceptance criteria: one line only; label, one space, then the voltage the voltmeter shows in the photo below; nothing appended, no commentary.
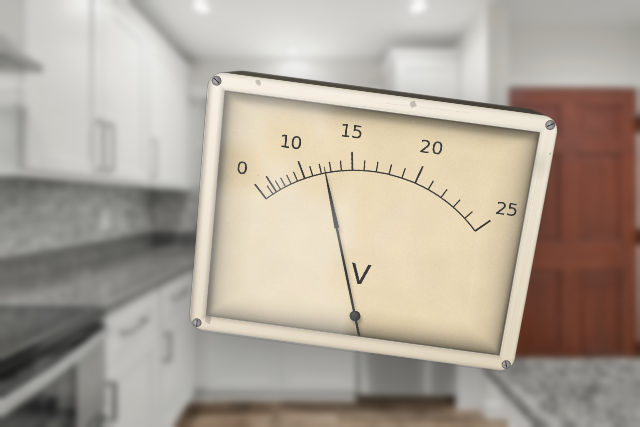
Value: 12.5 V
